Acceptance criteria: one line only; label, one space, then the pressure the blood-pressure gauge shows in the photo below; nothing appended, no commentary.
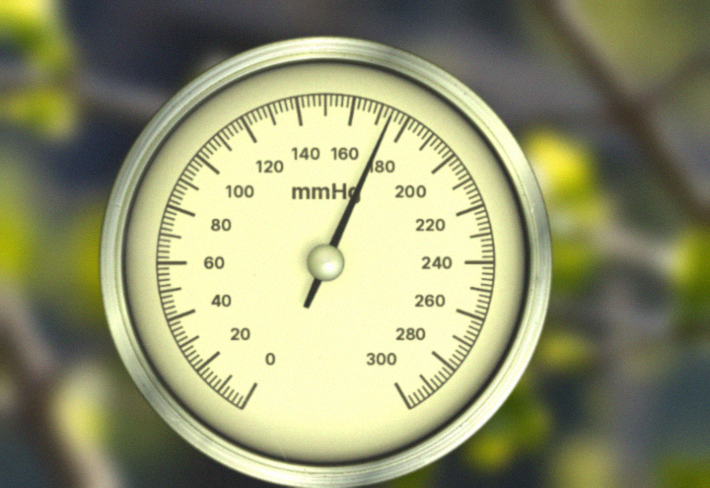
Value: 174 mmHg
